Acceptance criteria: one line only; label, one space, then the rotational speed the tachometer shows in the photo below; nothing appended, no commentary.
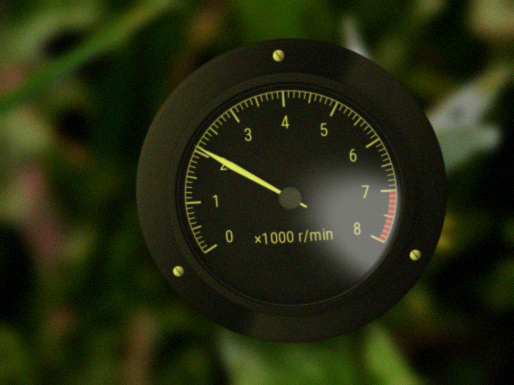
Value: 2100 rpm
